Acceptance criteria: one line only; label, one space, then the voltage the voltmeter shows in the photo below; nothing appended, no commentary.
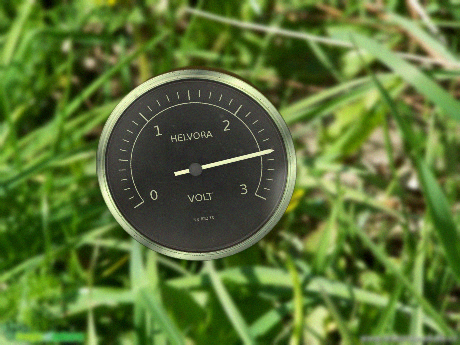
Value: 2.5 V
